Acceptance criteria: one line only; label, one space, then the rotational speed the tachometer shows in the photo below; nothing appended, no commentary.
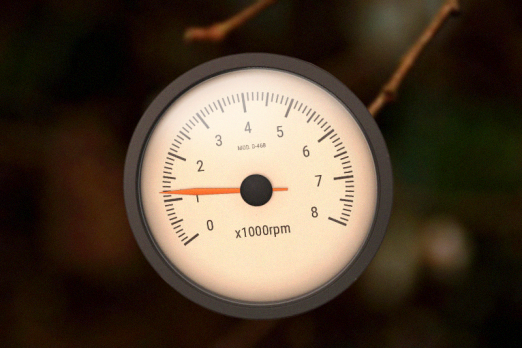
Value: 1200 rpm
